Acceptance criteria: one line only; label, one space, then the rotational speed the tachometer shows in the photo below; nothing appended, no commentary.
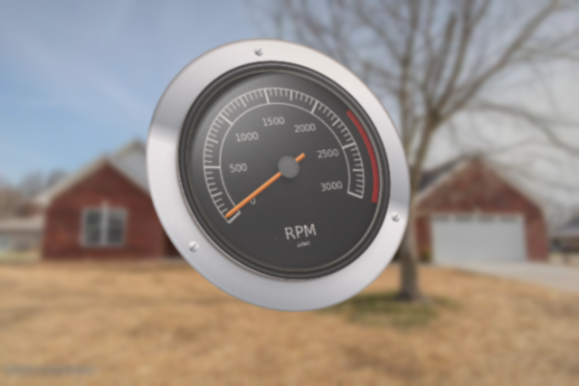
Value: 50 rpm
